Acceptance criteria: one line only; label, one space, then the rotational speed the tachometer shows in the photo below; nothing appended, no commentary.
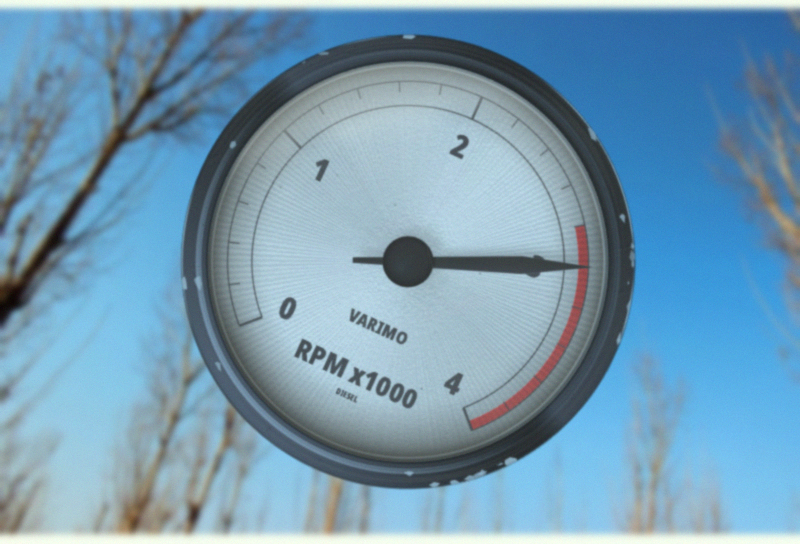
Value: 3000 rpm
